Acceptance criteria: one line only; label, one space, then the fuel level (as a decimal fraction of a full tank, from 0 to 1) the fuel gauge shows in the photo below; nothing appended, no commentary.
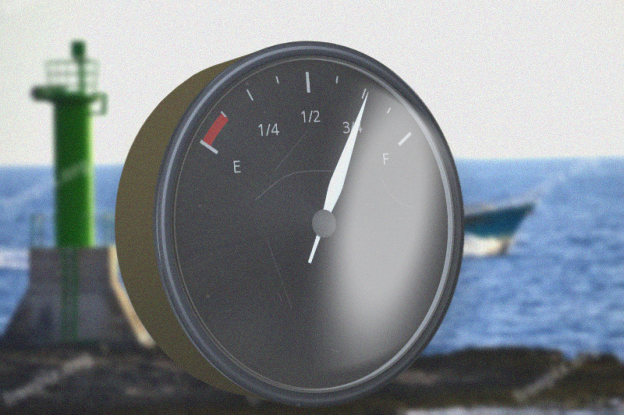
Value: 0.75
